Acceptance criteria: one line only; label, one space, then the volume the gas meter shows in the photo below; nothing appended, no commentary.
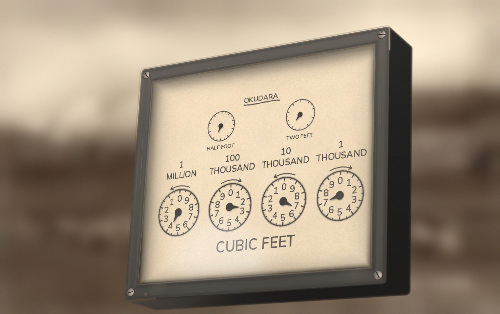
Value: 426700 ft³
